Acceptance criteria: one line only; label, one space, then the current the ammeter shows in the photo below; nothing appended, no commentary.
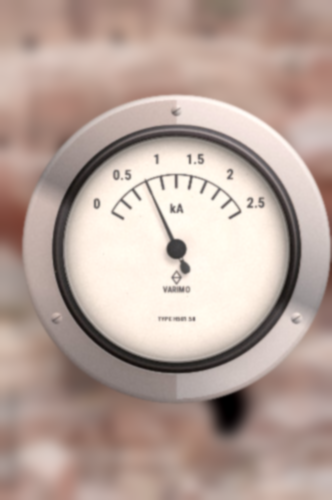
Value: 0.75 kA
